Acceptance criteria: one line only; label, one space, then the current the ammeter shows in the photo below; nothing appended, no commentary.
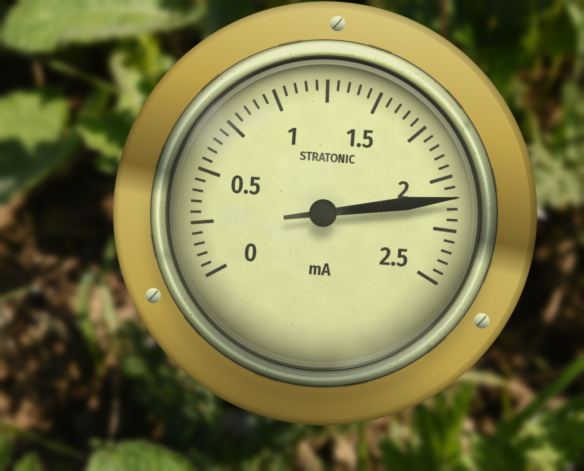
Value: 2.1 mA
